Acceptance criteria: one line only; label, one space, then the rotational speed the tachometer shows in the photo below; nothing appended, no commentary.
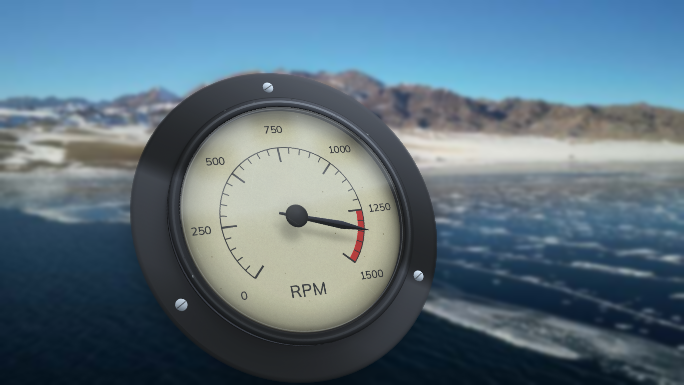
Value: 1350 rpm
